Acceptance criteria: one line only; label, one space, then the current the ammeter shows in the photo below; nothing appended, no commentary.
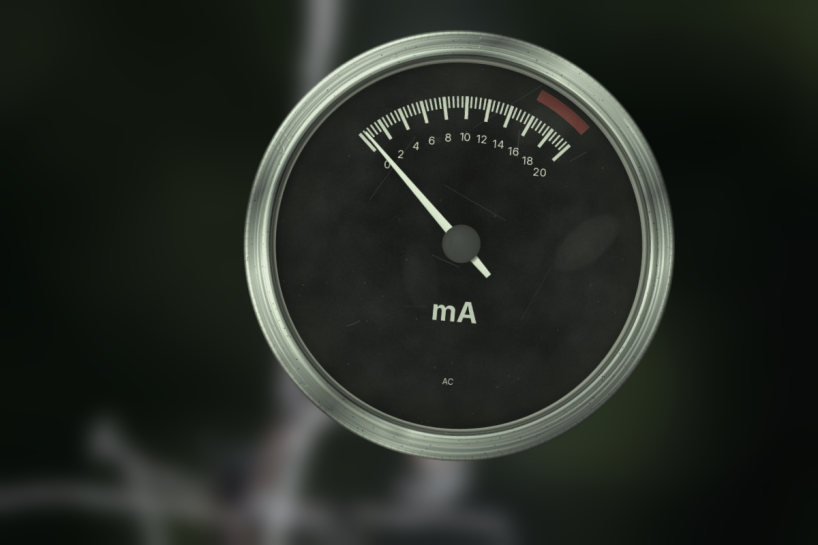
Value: 0.4 mA
